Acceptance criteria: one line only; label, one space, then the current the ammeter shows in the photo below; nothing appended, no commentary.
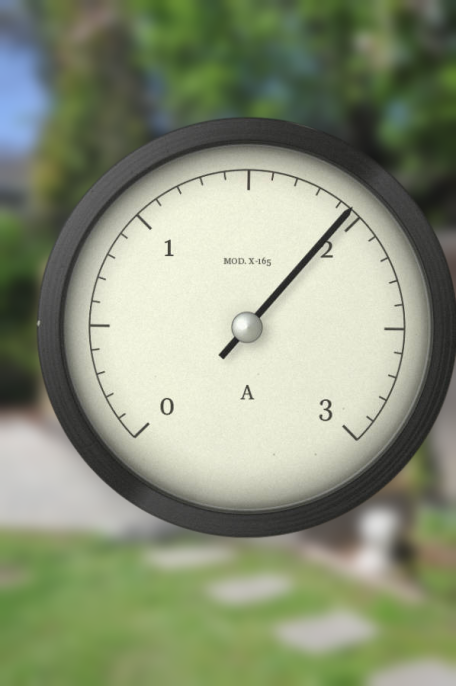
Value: 1.95 A
